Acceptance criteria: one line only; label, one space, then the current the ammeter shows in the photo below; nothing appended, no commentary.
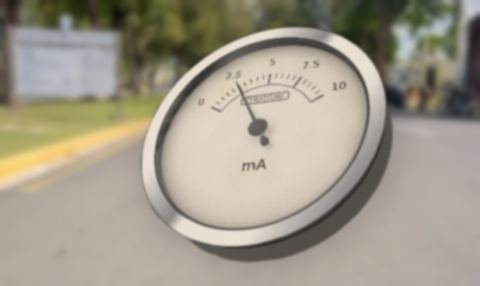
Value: 2.5 mA
